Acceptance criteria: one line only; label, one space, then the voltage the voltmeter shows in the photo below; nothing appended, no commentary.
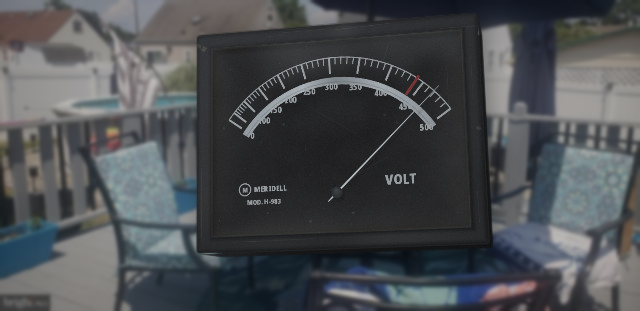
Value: 470 V
